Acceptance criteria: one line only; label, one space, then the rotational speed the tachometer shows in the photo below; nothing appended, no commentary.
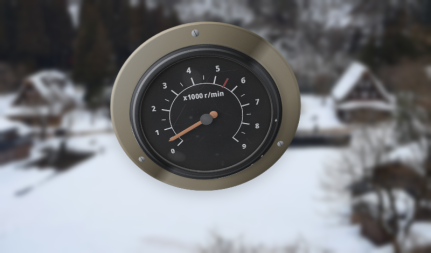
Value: 500 rpm
